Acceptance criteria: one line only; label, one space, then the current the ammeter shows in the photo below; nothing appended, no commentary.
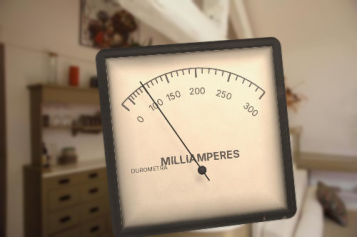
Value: 100 mA
